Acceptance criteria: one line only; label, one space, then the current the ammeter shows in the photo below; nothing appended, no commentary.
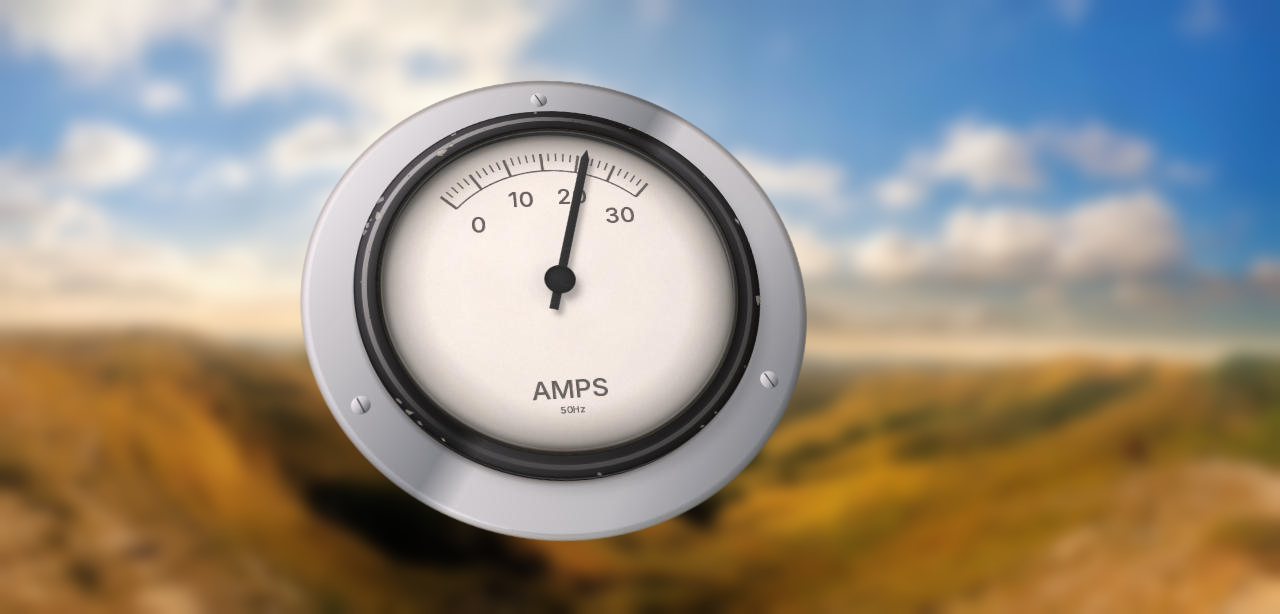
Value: 21 A
